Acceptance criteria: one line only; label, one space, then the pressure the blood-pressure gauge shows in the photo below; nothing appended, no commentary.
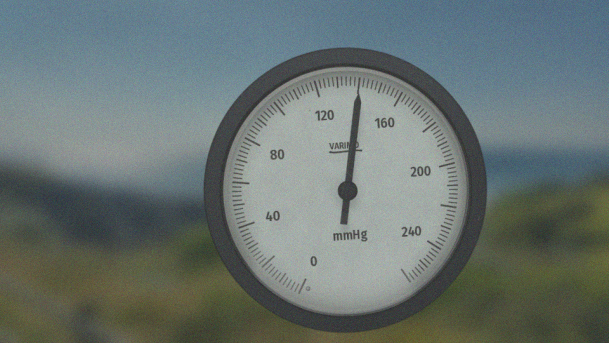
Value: 140 mmHg
